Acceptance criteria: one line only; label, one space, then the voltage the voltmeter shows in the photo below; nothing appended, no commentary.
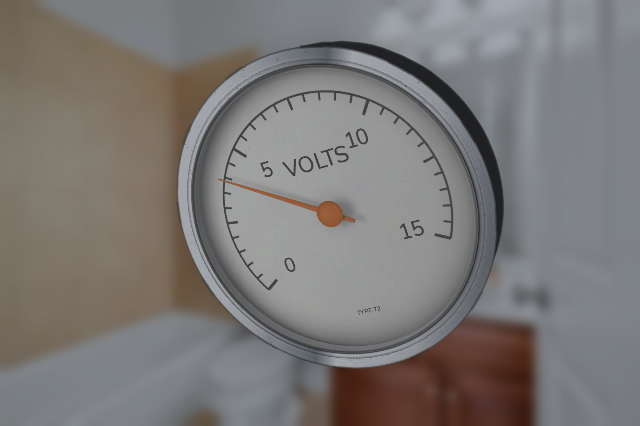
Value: 4 V
